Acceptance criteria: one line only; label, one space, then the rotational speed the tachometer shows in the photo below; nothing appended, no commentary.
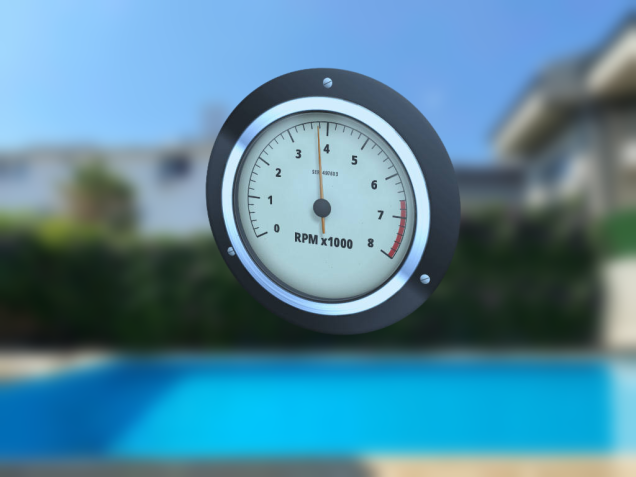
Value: 3800 rpm
